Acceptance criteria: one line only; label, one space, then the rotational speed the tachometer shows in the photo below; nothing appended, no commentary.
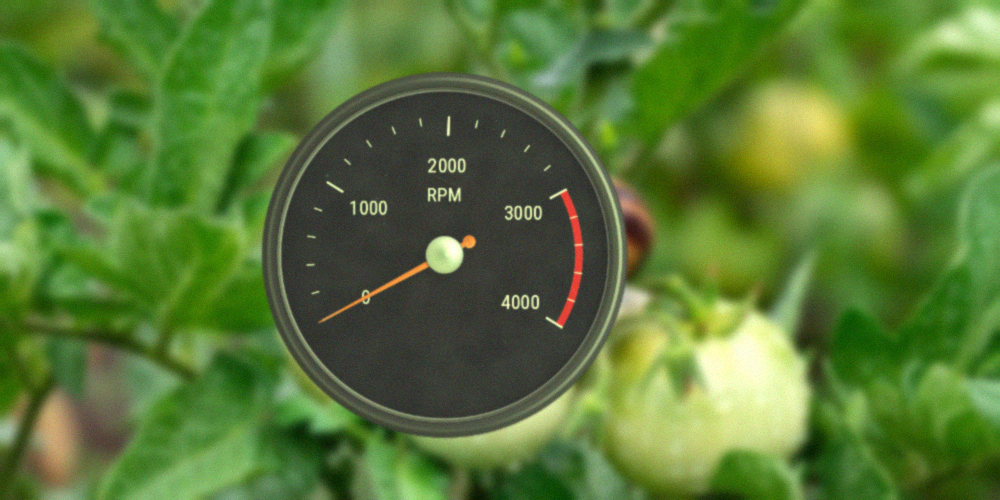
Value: 0 rpm
